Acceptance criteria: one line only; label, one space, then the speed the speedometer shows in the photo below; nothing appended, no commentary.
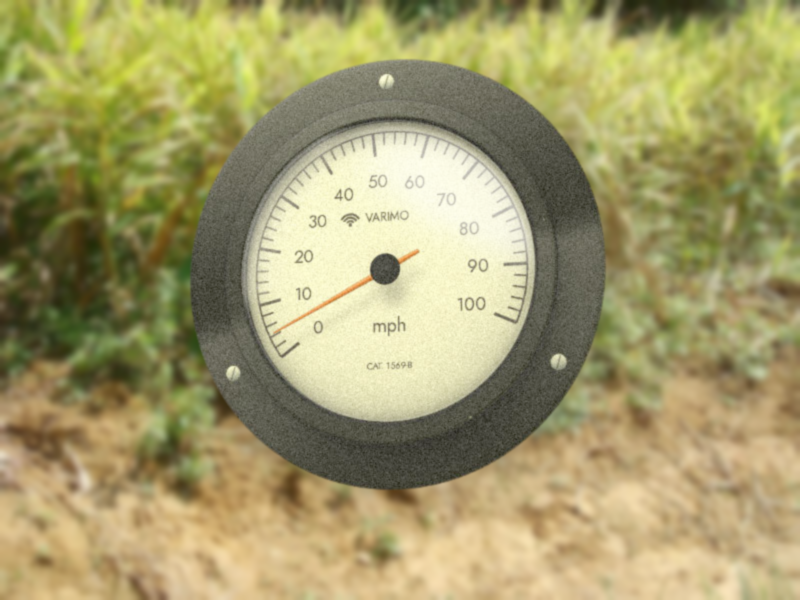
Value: 4 mph
